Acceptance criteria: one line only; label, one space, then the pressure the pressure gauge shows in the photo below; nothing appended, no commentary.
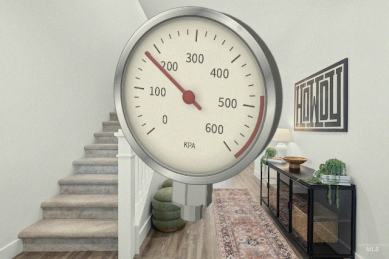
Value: 180 kPa
